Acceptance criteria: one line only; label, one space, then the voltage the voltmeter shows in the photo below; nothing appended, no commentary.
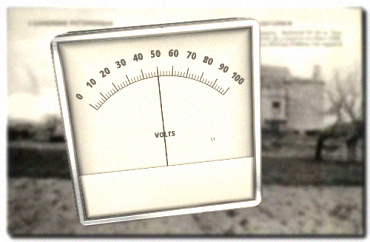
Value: 50 V
